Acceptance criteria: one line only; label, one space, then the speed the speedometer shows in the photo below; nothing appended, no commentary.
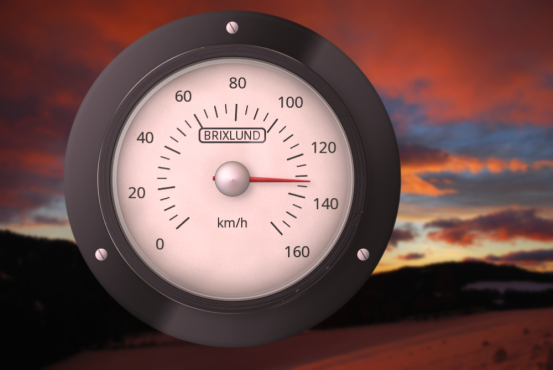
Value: 132.5 km/h
